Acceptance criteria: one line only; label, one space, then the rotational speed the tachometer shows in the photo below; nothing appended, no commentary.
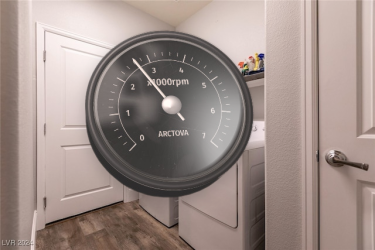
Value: 2600 rpm
